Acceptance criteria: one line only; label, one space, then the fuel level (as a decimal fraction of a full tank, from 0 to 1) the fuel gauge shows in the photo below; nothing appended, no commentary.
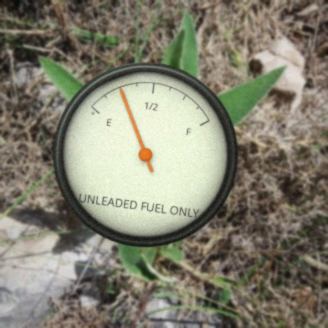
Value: 0.25
